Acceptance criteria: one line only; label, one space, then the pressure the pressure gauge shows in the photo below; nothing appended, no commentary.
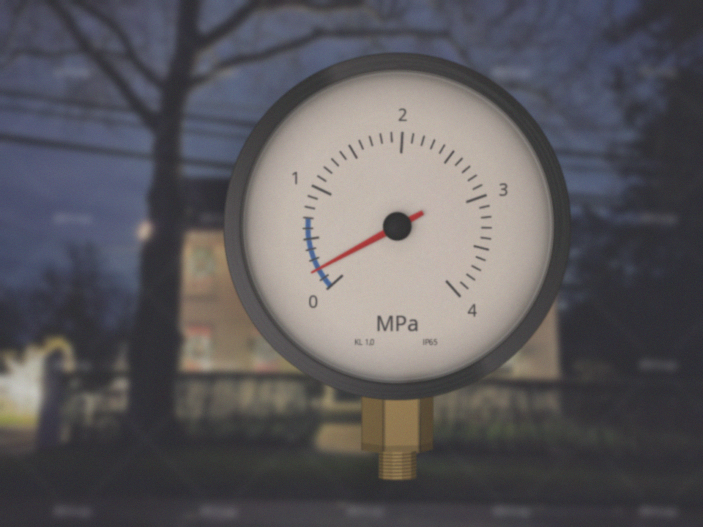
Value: 0.2 MPa
